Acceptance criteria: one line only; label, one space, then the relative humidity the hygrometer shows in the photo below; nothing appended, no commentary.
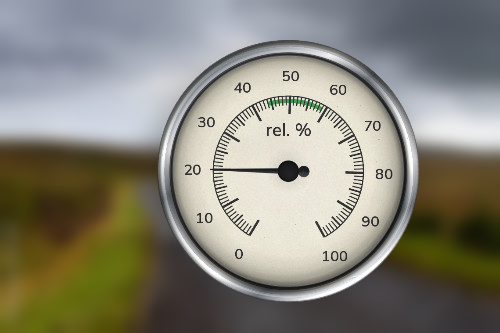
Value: 20 %
